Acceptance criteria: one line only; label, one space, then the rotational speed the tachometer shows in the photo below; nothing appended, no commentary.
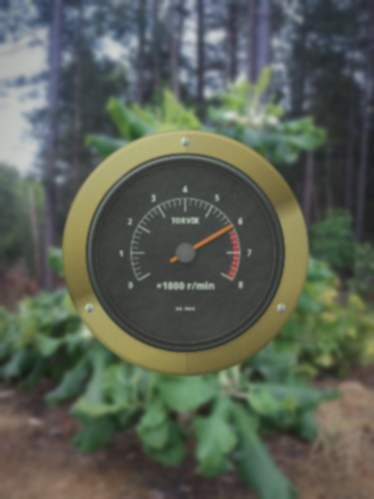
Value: 6000 rpm
